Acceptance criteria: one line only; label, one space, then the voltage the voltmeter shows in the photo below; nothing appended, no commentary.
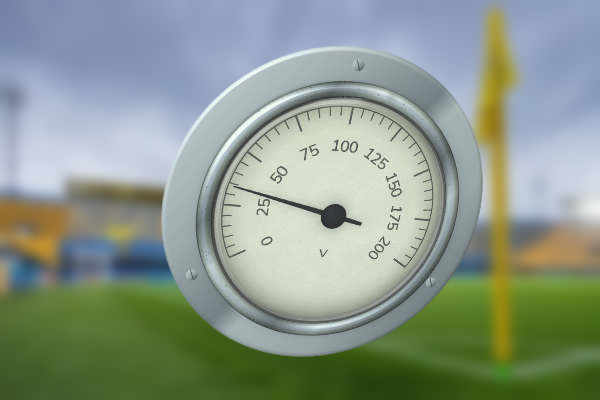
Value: 35 V
